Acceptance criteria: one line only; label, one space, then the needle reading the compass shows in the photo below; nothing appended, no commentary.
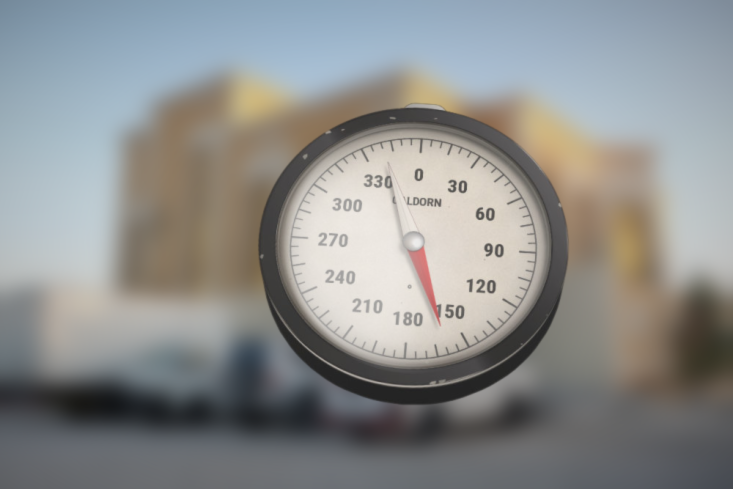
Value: 160 °
